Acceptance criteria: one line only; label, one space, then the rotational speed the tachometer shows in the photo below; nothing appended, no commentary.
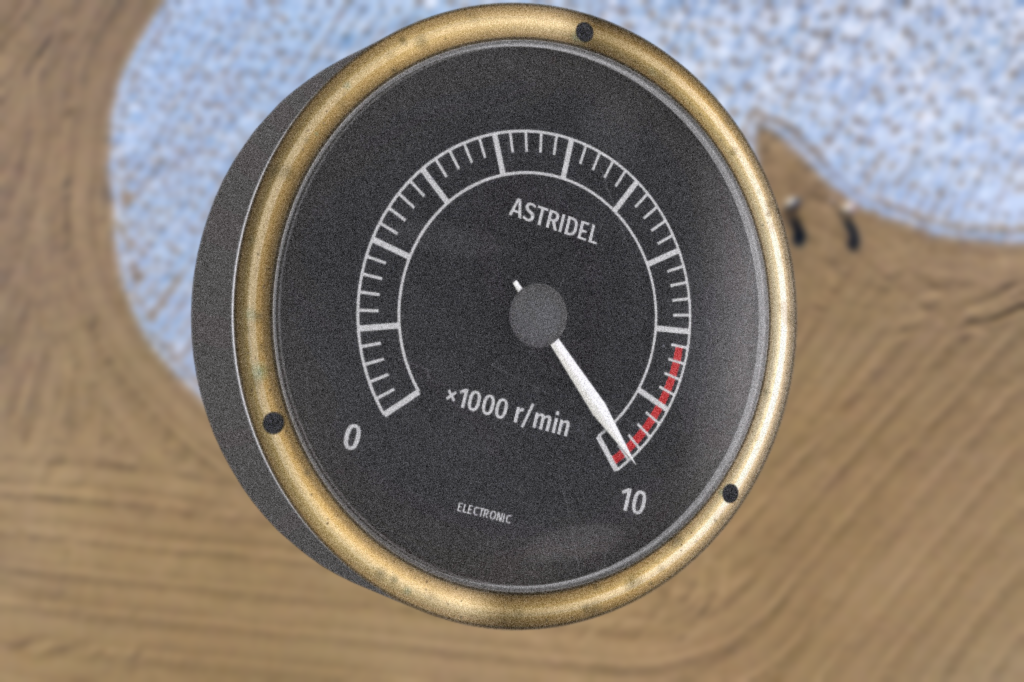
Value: 9800 rpm
